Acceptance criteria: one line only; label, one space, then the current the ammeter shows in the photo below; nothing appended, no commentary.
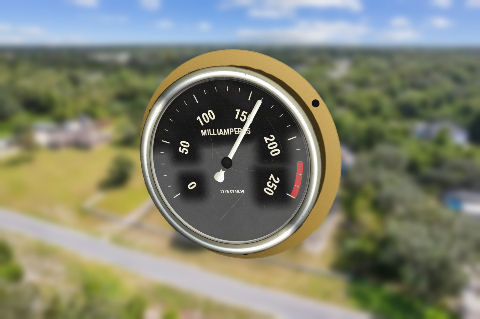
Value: 160 mA
